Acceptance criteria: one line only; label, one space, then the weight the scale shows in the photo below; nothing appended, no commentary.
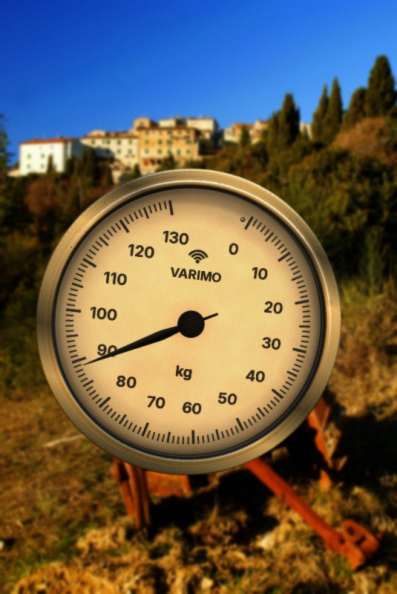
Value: 89 kg
